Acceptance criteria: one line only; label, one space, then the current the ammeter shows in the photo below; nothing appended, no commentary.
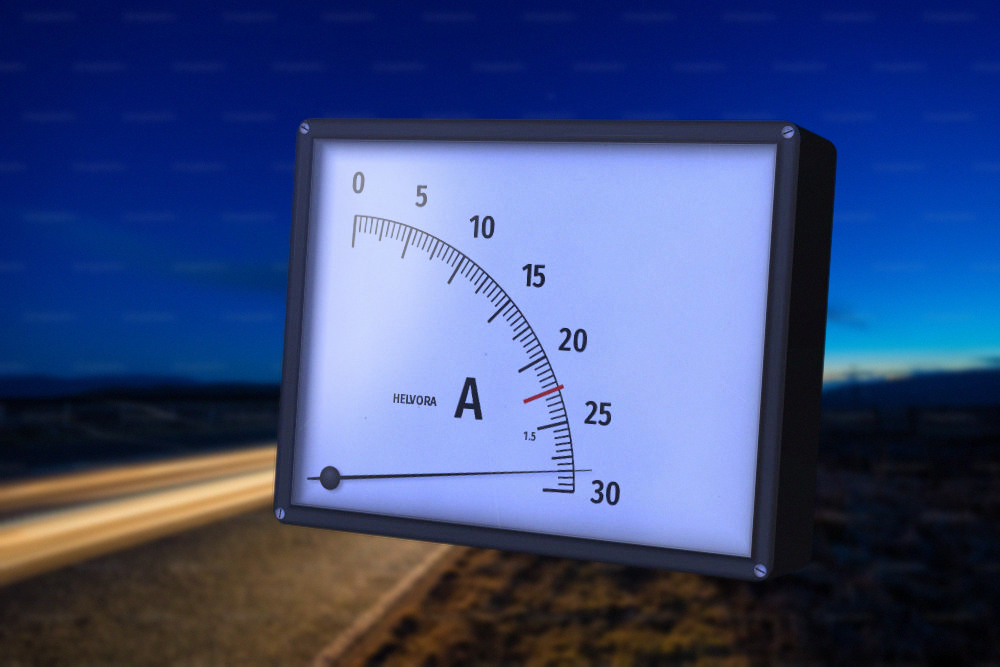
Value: 28.5 A
